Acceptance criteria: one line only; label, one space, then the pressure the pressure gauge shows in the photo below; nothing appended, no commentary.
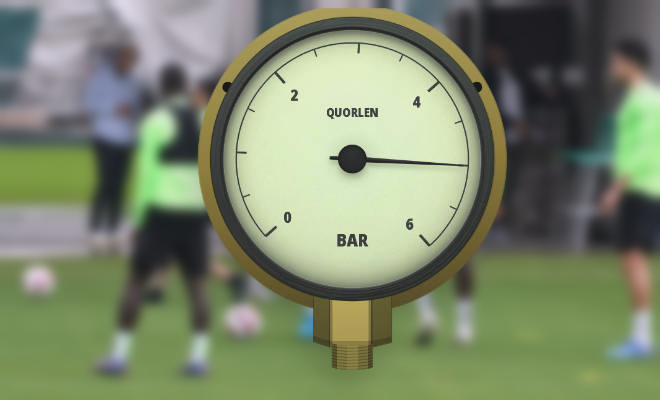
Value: 5 bar
